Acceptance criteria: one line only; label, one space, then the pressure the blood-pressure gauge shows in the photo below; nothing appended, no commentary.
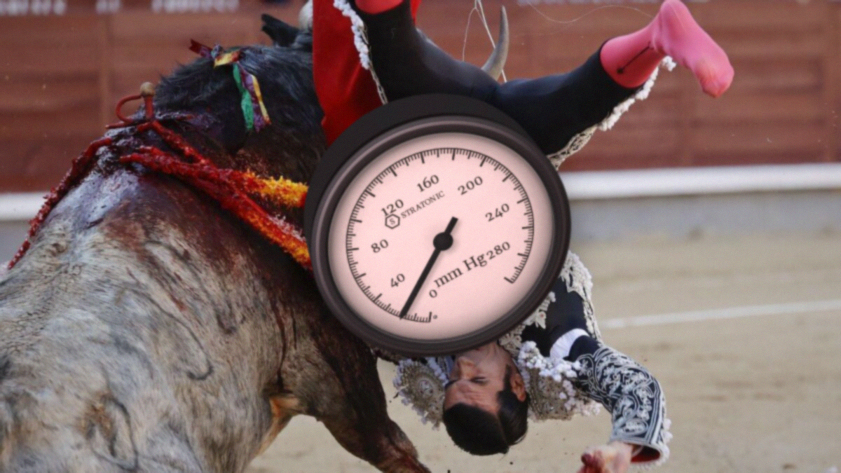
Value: 20 mmHg
